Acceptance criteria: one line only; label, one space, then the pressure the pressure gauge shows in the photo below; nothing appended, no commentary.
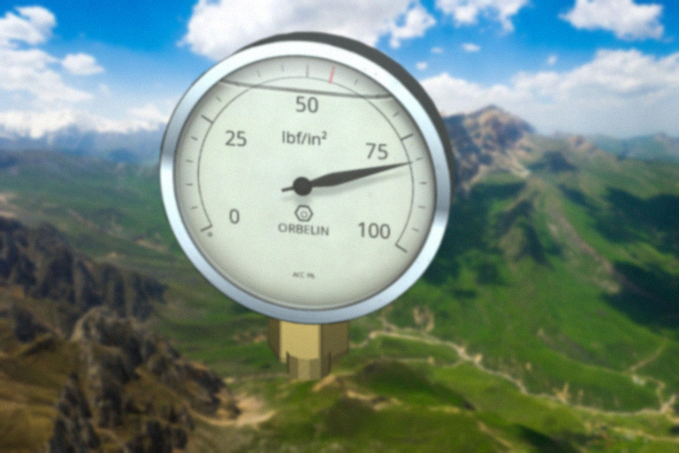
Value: 80 psi
